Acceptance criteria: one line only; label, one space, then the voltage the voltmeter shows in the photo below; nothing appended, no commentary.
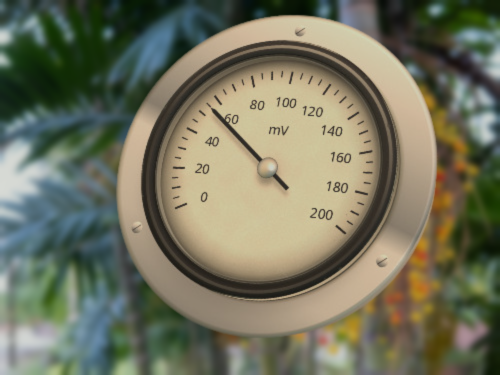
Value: 55 mV
